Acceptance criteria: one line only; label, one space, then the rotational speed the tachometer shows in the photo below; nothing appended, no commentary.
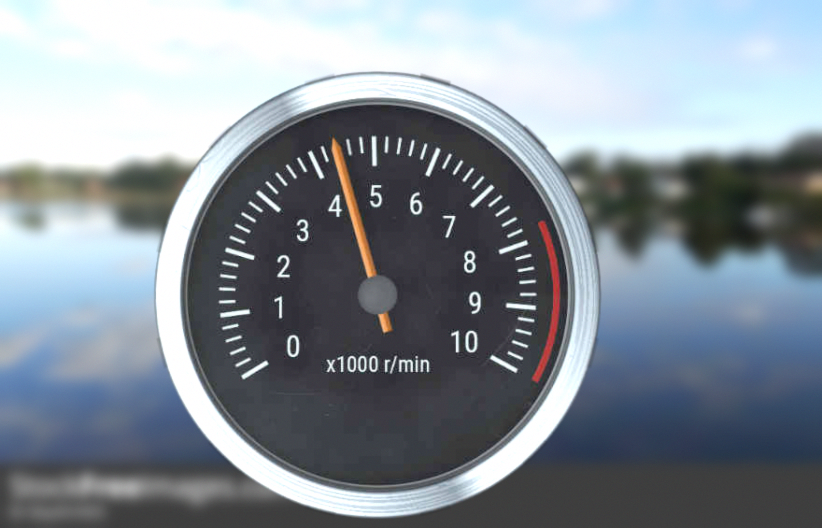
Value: 4400 rpm
